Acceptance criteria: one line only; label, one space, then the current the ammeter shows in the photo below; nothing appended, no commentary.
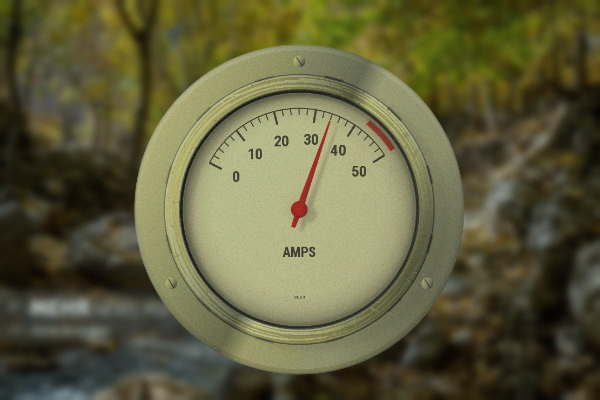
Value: 34 A
